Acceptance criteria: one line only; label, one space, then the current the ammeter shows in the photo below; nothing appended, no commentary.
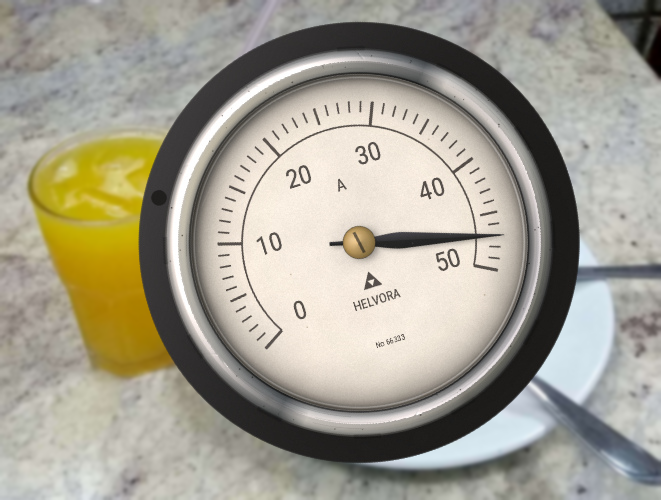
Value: 47 A
